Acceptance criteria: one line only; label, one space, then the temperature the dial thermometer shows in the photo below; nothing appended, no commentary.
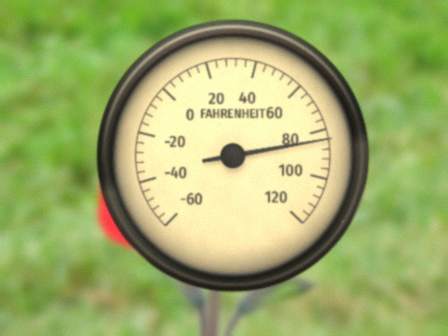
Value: 84 °F
